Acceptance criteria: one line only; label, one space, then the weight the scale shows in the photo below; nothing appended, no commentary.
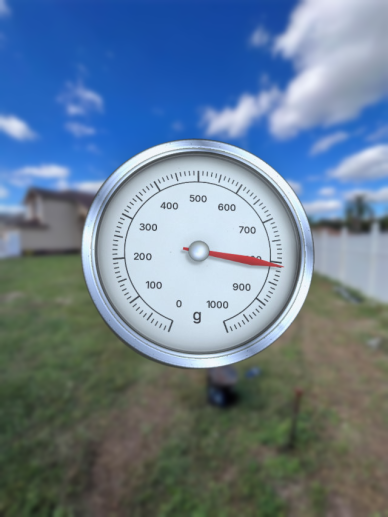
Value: 810 g
